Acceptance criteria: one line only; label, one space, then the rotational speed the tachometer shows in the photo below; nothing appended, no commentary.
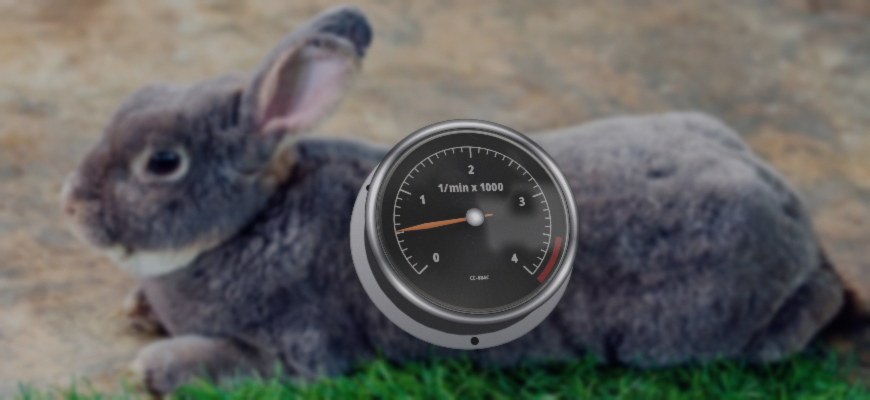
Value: 500 rpm
